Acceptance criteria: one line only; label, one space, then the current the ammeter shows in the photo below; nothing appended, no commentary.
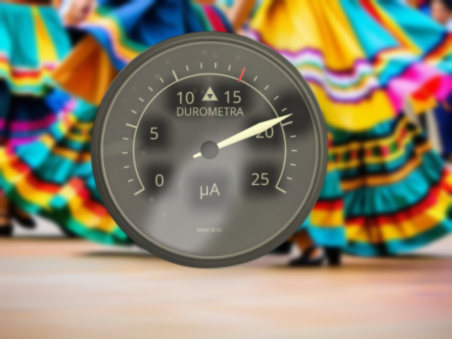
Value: 19.5 µA
